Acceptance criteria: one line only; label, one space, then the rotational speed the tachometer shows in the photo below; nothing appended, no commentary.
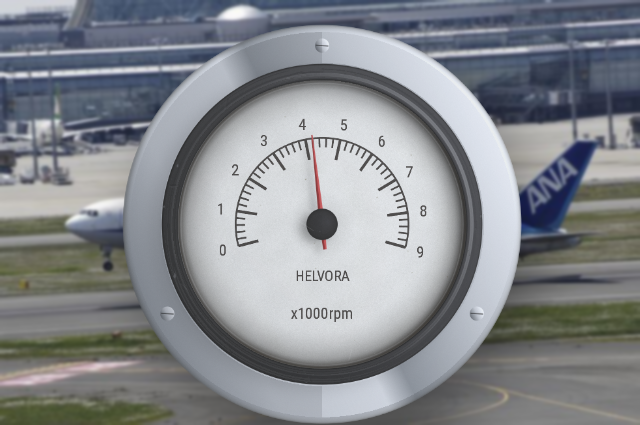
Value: 4200 rpm
